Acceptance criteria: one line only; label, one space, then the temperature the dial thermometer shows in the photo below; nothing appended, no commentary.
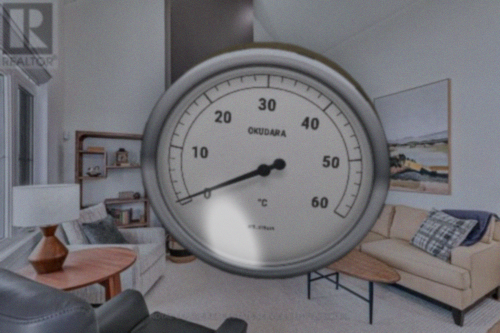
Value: 1 °C
